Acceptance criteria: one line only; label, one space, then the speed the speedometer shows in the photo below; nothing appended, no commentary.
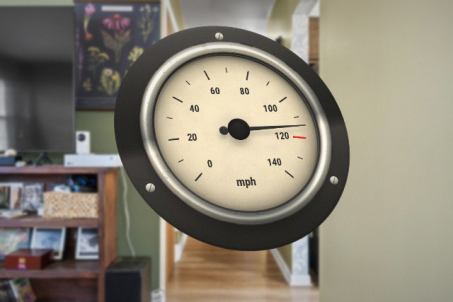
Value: 115 mph
